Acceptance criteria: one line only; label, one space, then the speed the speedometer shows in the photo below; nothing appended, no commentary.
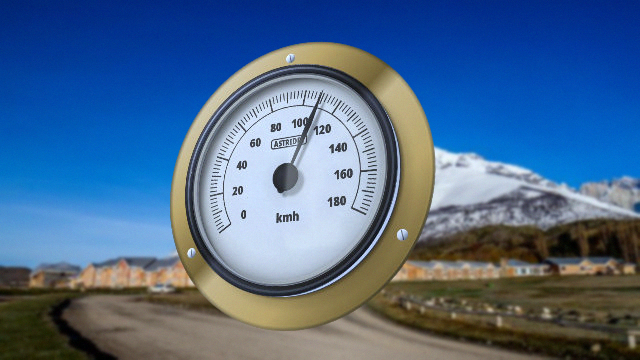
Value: 110 km/h
